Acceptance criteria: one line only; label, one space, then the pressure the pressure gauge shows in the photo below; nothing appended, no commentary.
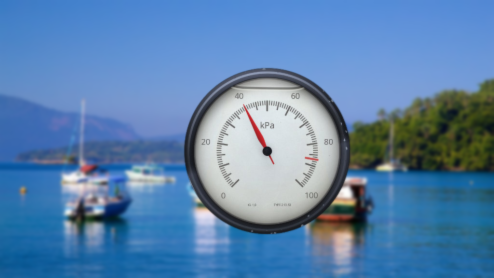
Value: 40 kPa
